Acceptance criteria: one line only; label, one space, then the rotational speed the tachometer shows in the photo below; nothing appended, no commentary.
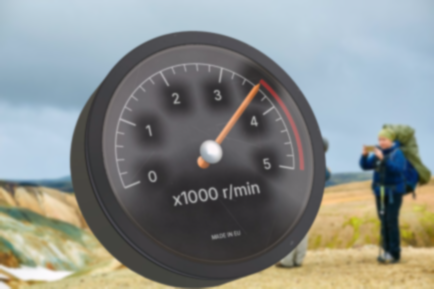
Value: 3600 rpm
